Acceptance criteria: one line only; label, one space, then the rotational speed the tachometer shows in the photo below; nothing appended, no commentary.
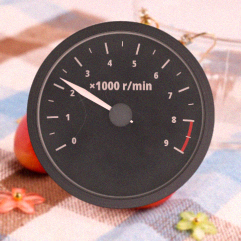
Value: 2250 rpm
